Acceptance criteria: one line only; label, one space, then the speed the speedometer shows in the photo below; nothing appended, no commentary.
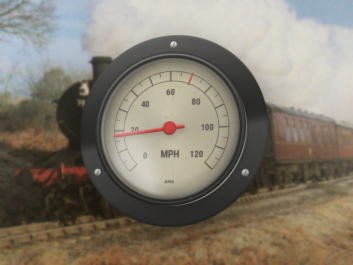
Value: 17.5 mph
